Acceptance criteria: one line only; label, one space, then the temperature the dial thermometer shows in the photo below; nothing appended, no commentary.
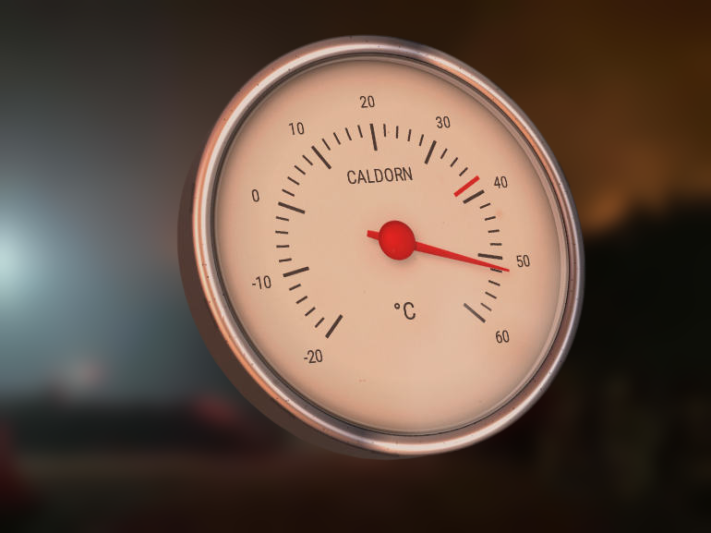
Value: 52 °C
